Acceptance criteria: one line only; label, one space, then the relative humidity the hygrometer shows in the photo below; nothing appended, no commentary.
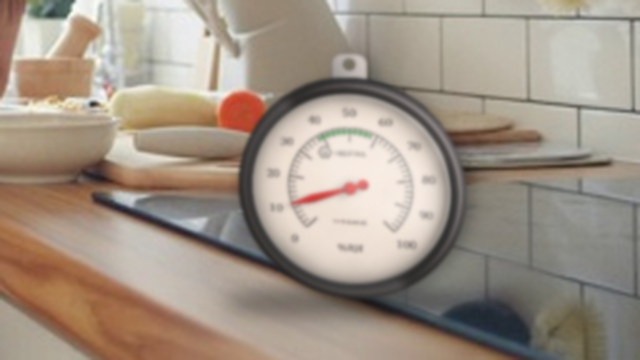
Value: 10 %
